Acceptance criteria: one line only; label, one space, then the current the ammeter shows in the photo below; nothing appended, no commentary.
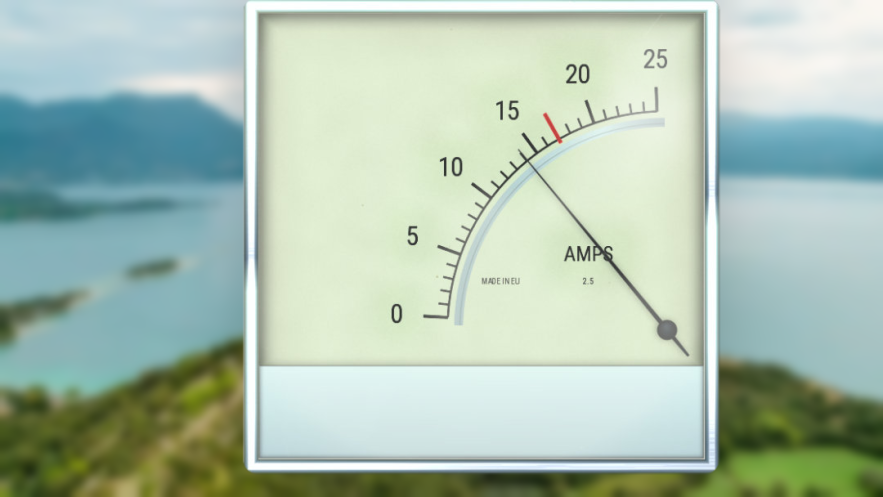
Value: 14 A
